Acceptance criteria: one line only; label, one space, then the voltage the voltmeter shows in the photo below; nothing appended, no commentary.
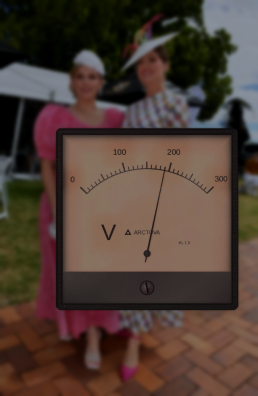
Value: 190 V
